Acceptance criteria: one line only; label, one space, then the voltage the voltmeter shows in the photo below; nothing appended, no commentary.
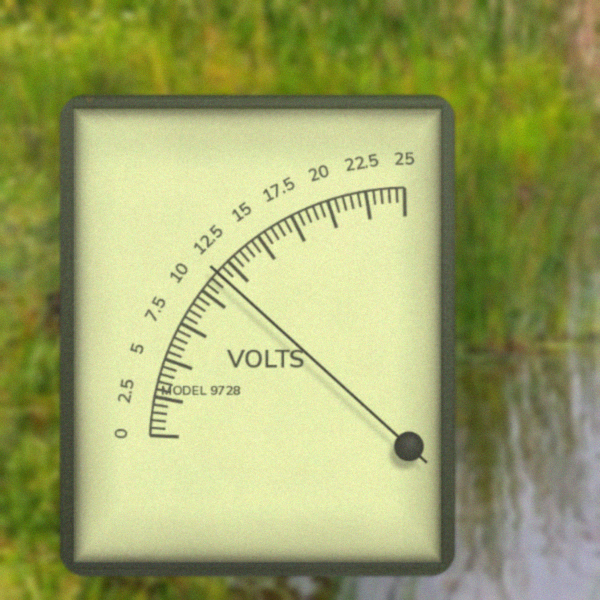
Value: 11.5 V
